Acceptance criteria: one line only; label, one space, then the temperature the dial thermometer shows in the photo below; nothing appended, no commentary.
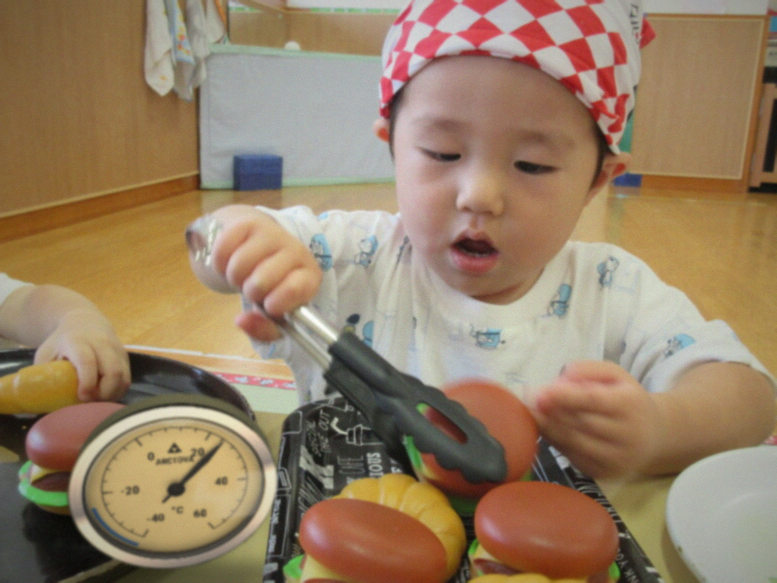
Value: 24 °C
